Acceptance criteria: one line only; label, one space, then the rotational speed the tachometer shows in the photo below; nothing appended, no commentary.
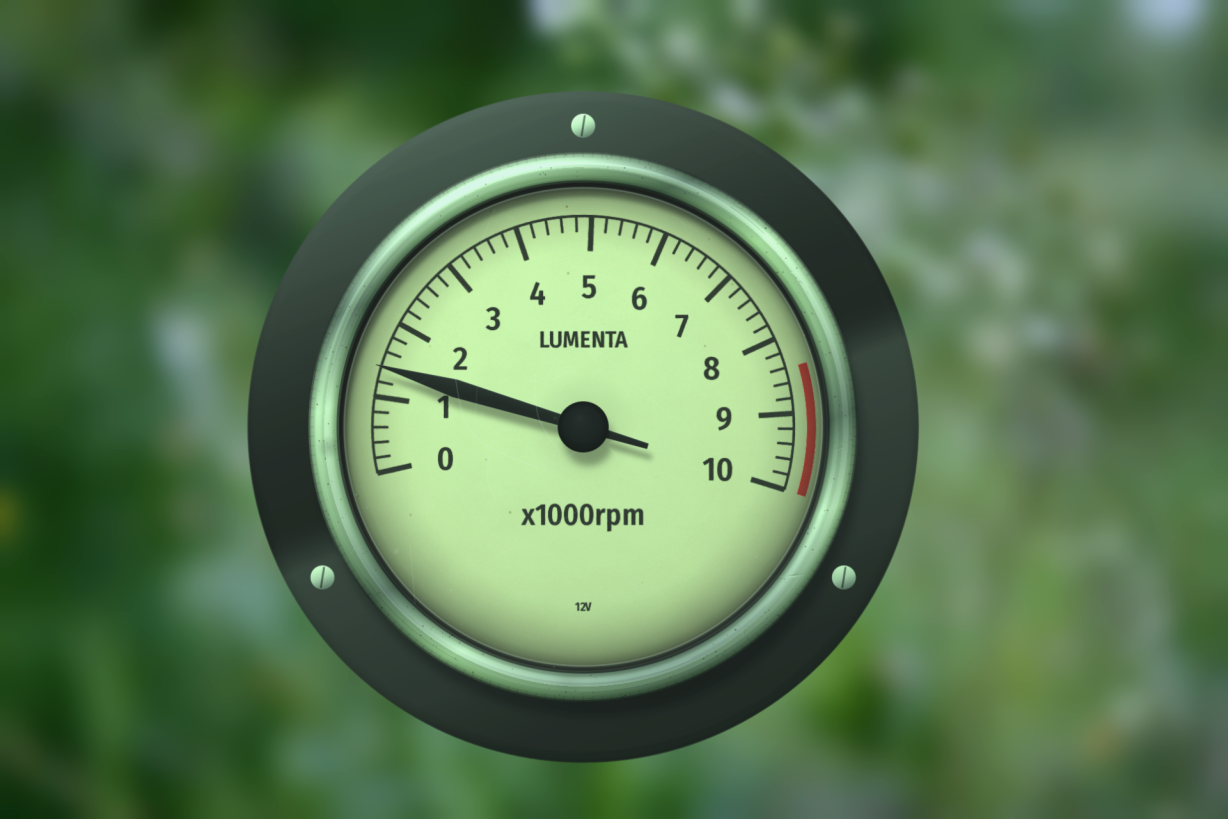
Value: 1400 rpm
